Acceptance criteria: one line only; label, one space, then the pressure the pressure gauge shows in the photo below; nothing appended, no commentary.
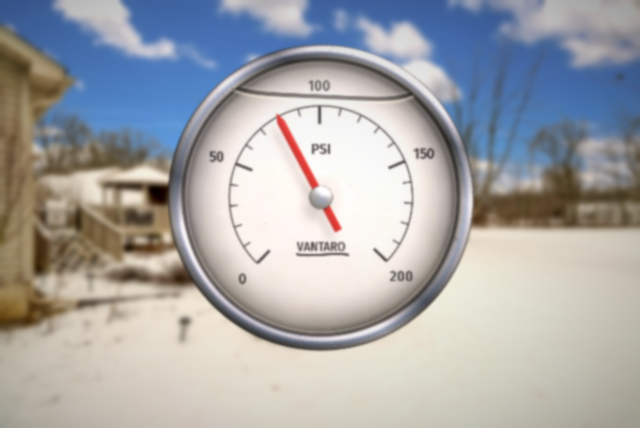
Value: 80 psi
